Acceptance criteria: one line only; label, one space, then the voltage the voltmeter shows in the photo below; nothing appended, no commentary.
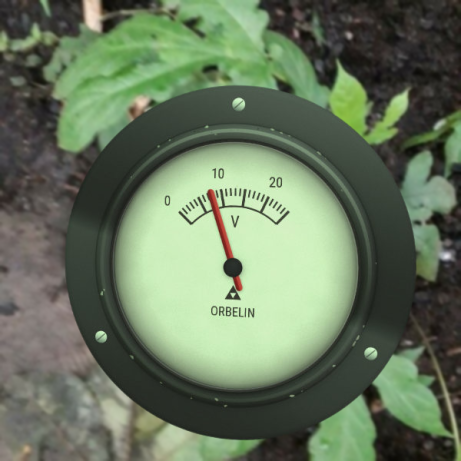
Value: 8 V
